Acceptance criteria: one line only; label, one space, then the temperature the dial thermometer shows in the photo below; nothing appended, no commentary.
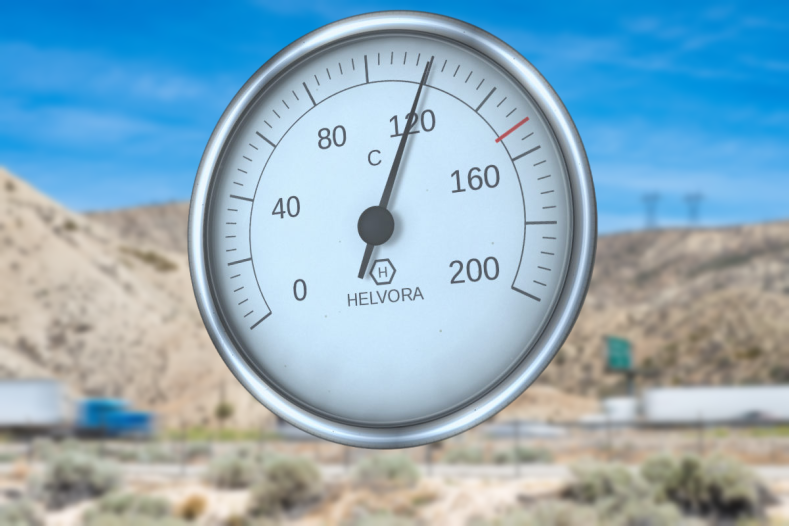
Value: 120 °C
